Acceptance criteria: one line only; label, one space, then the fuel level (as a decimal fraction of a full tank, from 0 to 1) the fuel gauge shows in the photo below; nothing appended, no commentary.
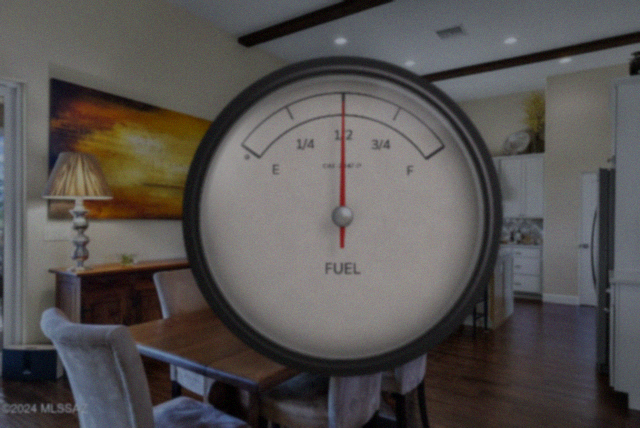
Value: 0.5
